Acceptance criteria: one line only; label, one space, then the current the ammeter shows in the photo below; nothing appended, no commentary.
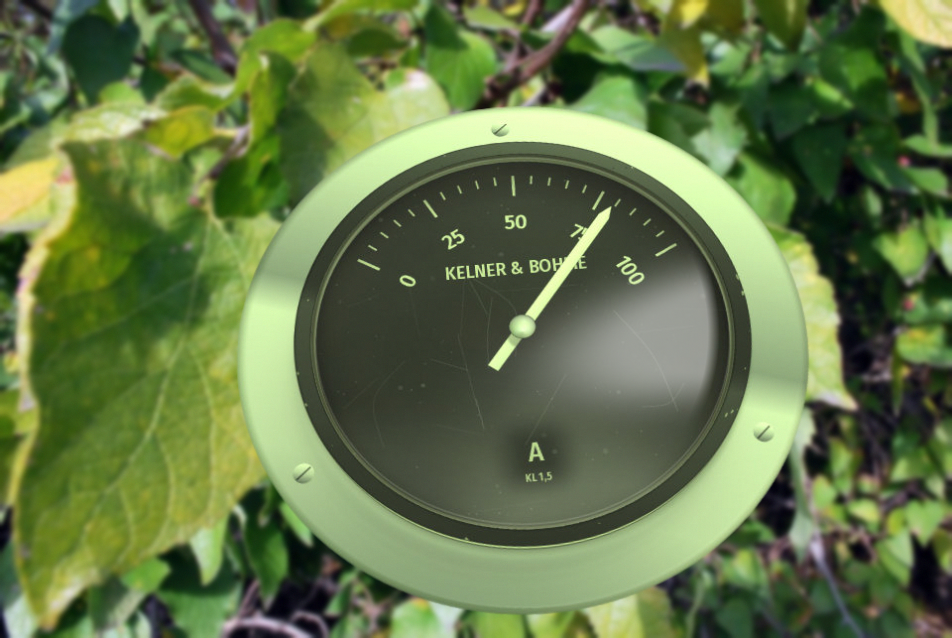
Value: 80 A
